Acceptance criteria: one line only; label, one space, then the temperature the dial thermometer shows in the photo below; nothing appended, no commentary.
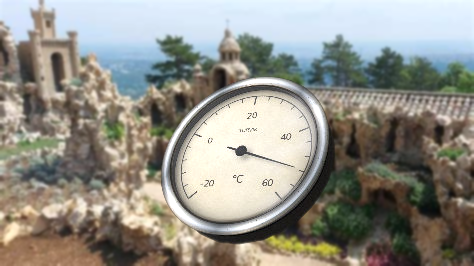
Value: 52 °C
